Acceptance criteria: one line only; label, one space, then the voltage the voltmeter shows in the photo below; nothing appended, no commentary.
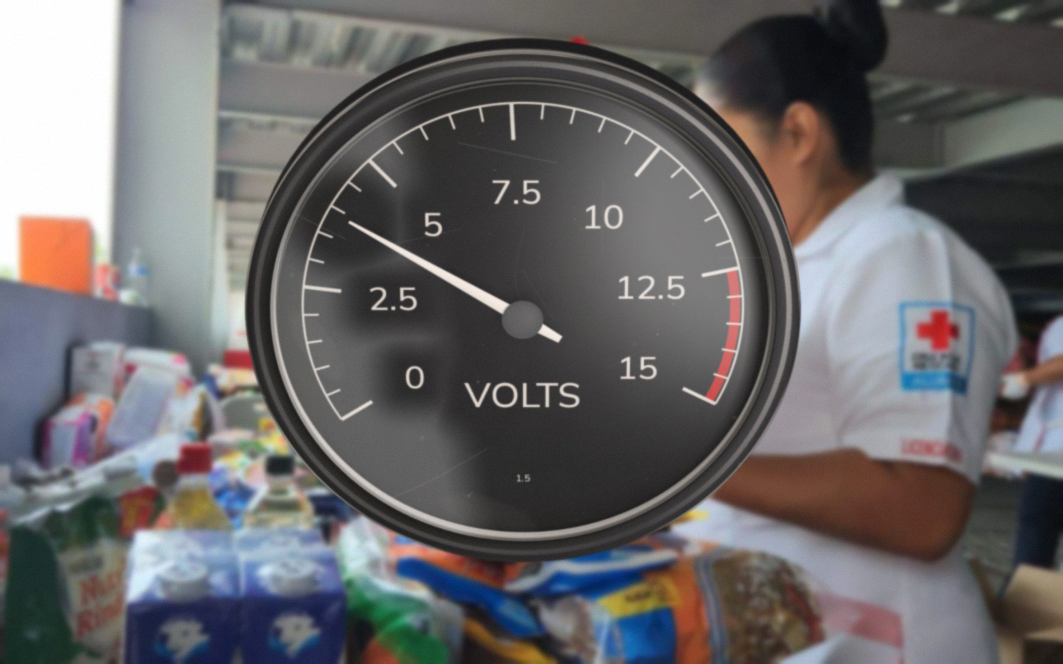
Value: 4 V
